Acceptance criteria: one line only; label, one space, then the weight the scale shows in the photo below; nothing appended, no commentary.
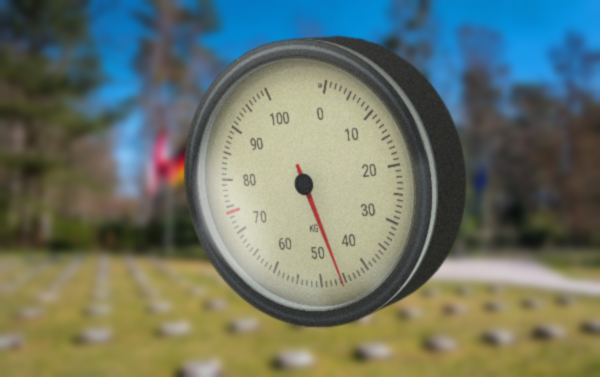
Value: 45 kg
